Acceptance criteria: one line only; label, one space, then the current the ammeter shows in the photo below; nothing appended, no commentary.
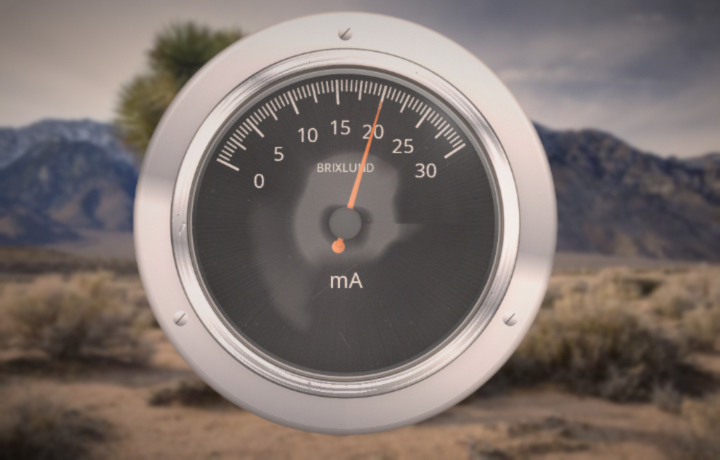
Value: 20 mA
